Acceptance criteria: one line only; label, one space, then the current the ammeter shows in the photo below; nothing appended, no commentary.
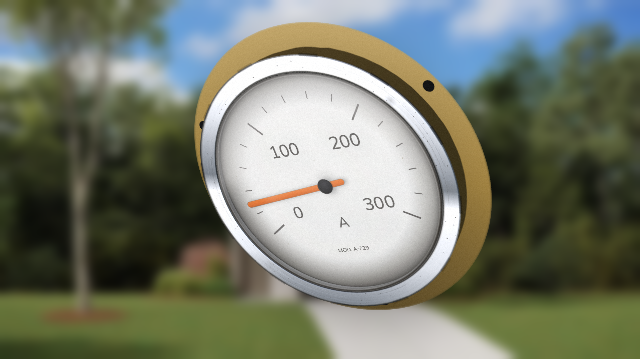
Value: 30 A
